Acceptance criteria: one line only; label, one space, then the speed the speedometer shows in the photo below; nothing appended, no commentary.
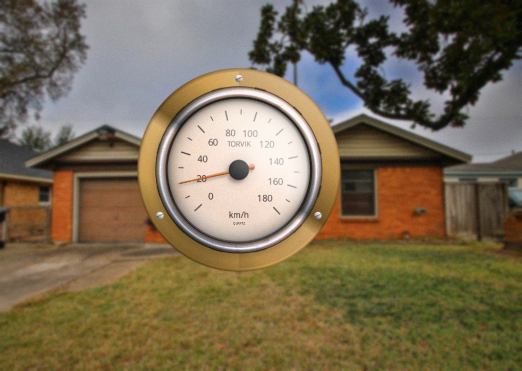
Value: 20 km/h
